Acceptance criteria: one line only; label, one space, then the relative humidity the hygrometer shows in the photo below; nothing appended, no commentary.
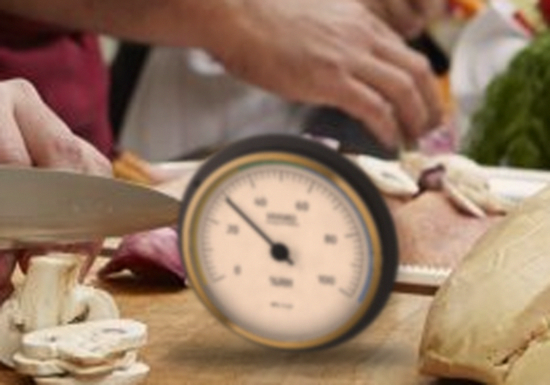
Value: 30 %
